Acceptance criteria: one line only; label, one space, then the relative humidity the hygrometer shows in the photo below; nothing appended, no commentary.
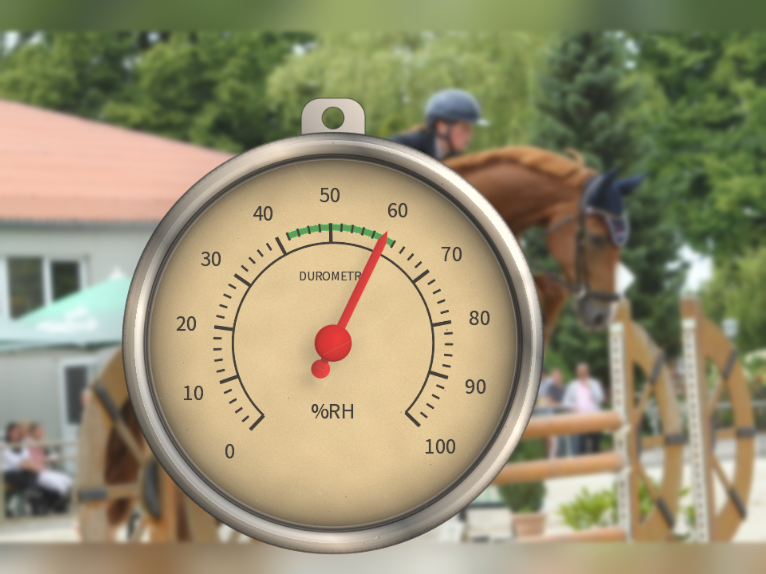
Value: 60 %
